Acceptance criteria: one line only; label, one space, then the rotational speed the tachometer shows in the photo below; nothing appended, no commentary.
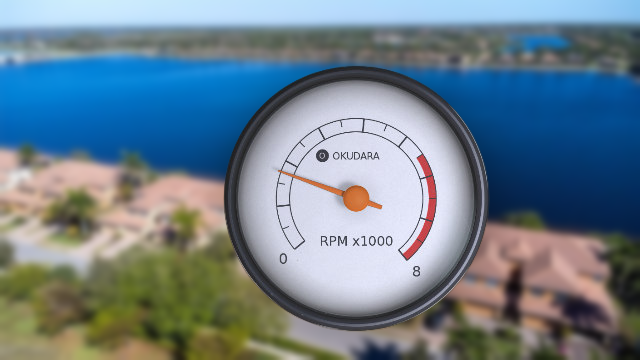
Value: 1750 rpm
